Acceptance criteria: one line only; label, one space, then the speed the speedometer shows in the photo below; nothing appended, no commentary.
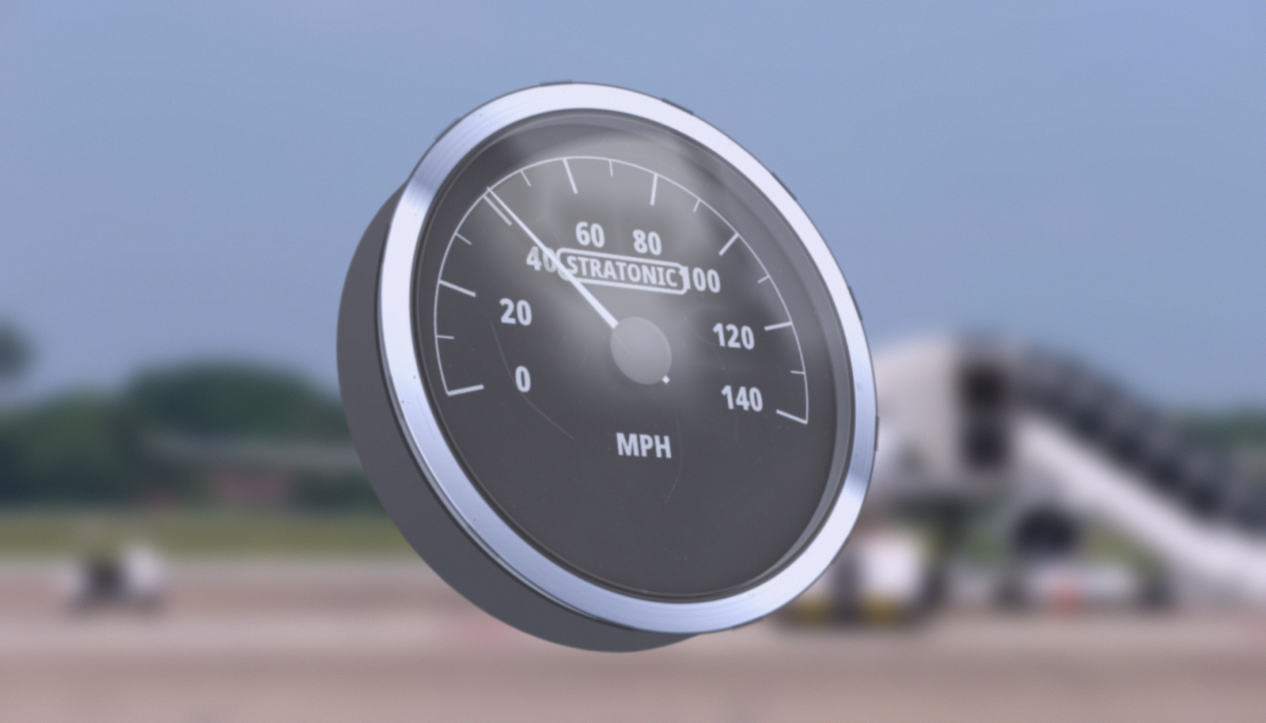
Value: 40 mph
